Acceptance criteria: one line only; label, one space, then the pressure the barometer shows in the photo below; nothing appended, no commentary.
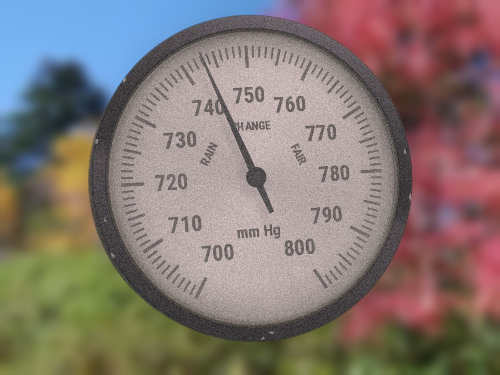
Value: 743 mmHg
